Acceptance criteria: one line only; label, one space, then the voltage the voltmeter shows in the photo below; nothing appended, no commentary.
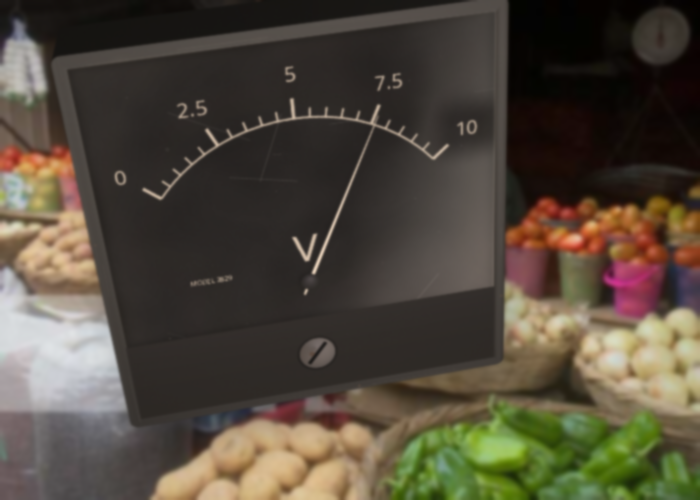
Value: 7.5 V
